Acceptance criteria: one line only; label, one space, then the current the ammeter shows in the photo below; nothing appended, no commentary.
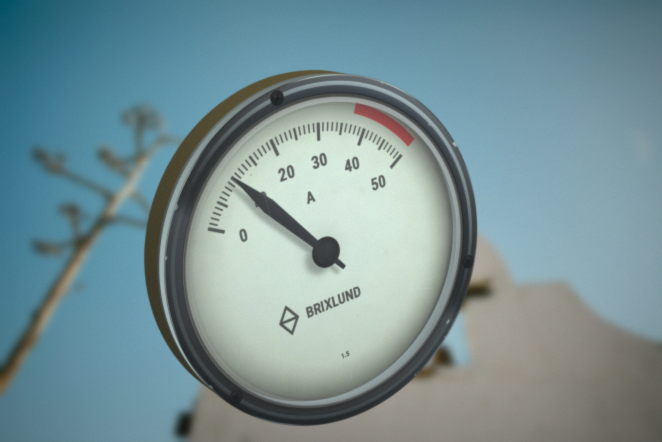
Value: 10 A
